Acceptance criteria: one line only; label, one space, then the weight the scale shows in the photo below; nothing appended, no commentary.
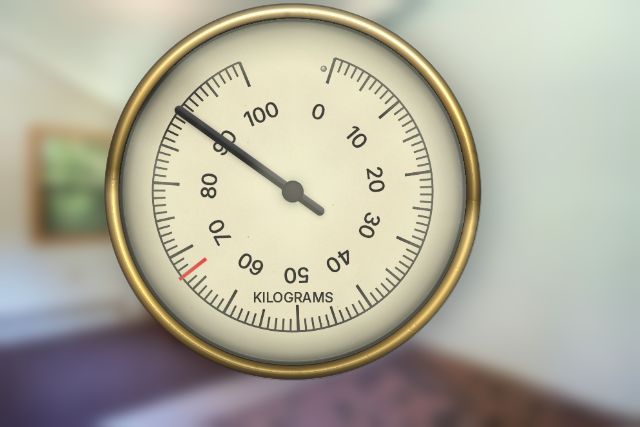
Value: 90 kg
